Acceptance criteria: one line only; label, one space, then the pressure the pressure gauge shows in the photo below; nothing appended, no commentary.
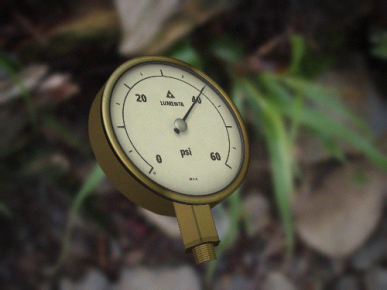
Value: 40 psi
